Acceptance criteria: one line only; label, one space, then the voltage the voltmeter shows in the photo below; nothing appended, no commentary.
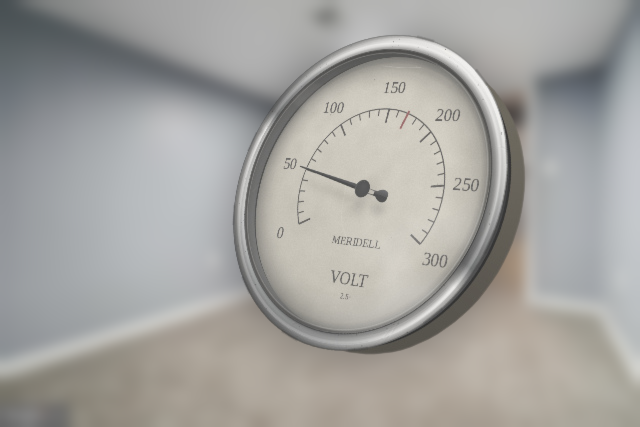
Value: 50 V
